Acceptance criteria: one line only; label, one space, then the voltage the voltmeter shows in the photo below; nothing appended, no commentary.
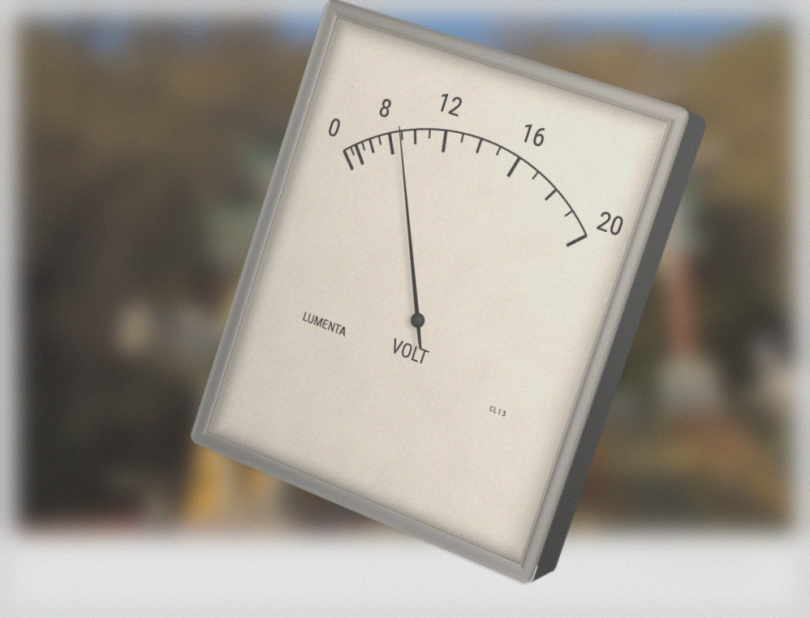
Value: 9 V
